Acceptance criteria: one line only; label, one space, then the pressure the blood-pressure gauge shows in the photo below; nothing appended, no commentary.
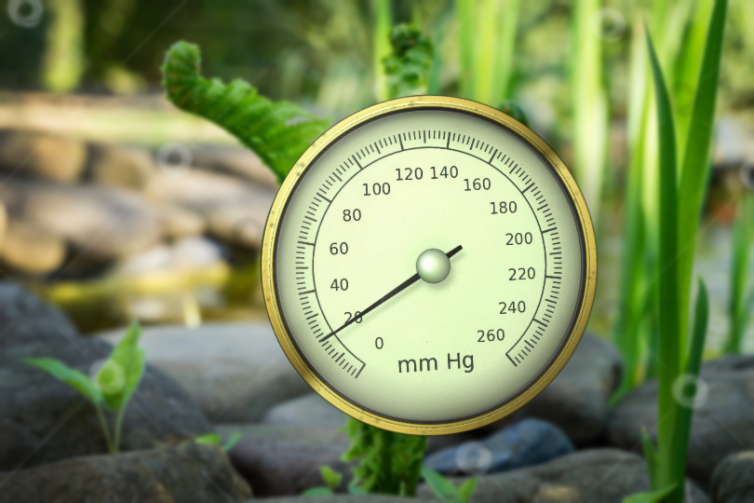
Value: 20 mmHg
